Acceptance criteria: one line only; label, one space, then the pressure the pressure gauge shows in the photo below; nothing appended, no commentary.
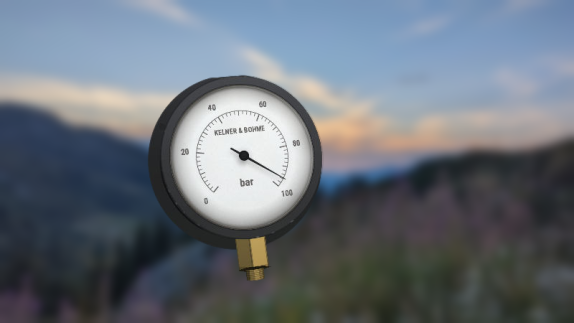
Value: 96 bar
